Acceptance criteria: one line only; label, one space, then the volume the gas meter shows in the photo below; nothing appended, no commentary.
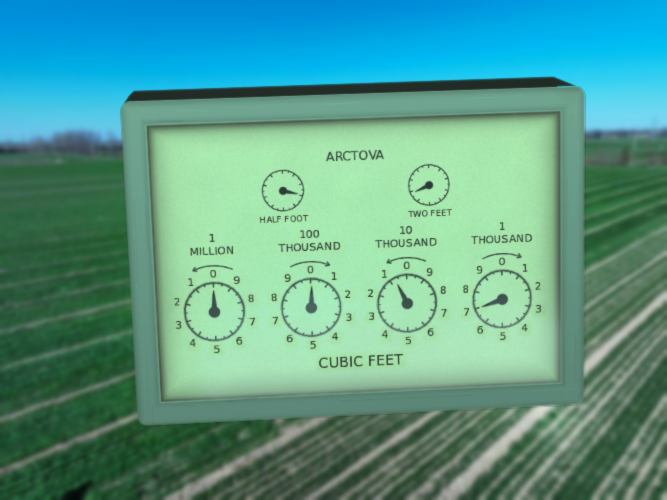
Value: 700 ft³
